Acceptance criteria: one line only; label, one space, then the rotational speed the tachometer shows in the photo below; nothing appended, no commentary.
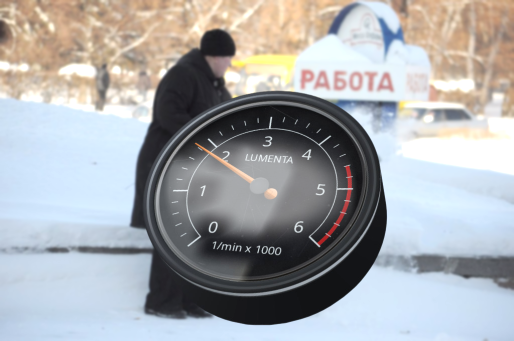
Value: 1800 rpm
